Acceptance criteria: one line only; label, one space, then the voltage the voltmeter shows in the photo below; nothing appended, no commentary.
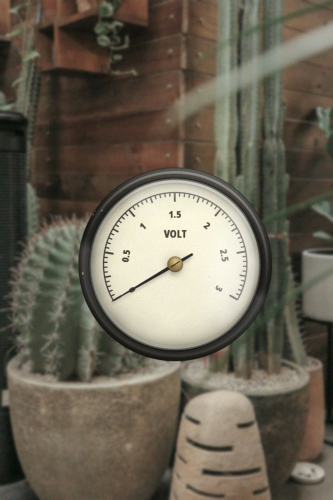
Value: 0 V
